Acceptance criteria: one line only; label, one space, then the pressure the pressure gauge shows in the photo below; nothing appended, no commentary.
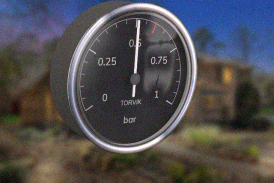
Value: 0.5 bar
